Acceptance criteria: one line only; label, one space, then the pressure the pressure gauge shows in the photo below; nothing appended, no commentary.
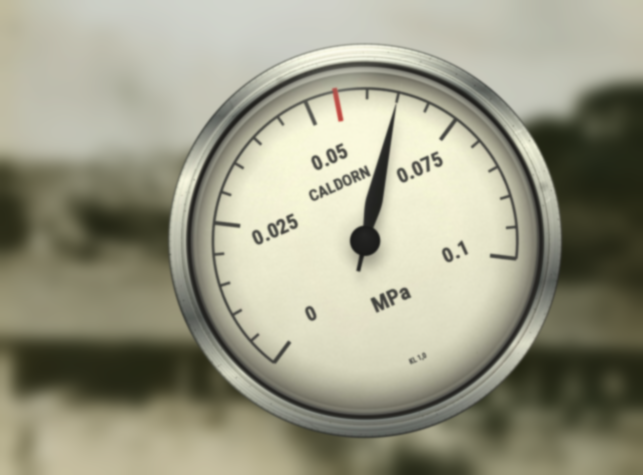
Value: 0.065 MPa
